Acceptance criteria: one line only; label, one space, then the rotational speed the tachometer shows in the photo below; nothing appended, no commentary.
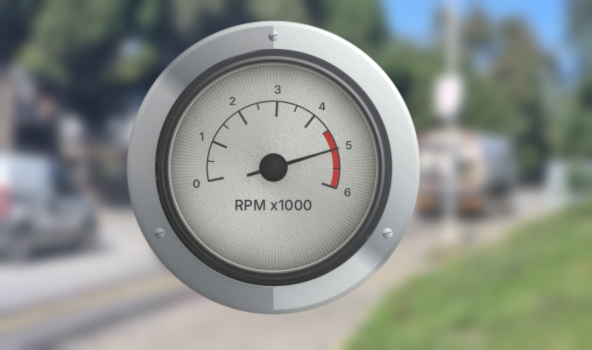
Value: 5000 rpm
